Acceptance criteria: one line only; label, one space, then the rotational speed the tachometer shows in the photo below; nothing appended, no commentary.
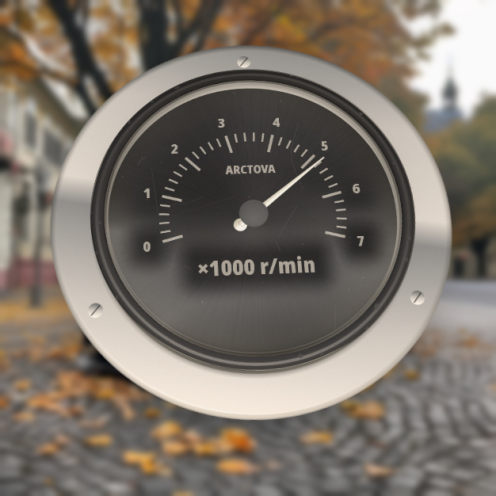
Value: 5200 rpm
